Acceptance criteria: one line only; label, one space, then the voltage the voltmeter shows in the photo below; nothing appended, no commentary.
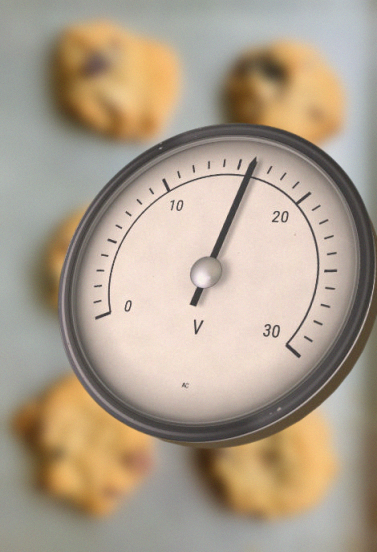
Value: 16 V
